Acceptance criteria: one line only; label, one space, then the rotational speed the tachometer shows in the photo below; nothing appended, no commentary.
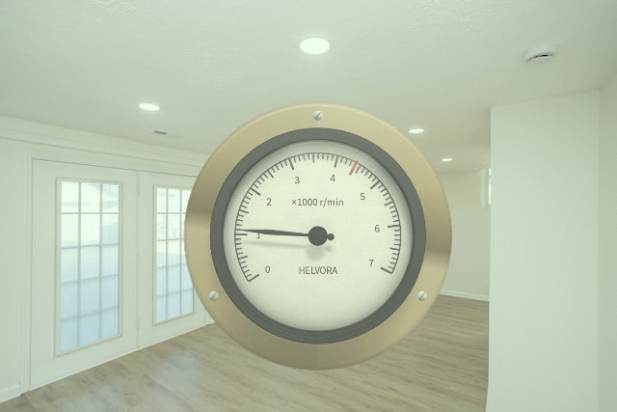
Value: 1100 rpm
